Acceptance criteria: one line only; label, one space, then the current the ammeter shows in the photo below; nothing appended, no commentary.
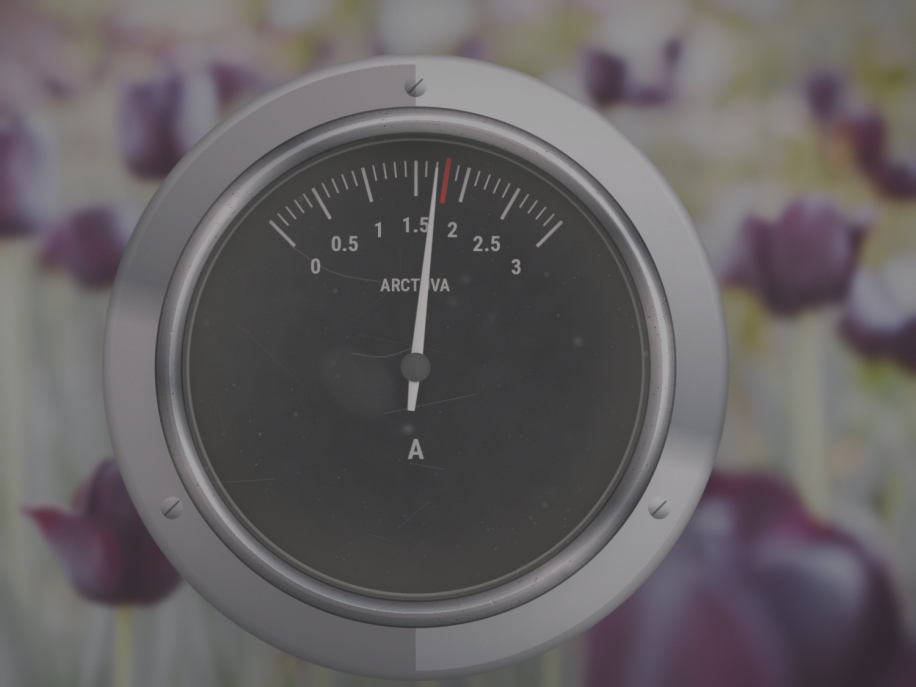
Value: 1.7 A
